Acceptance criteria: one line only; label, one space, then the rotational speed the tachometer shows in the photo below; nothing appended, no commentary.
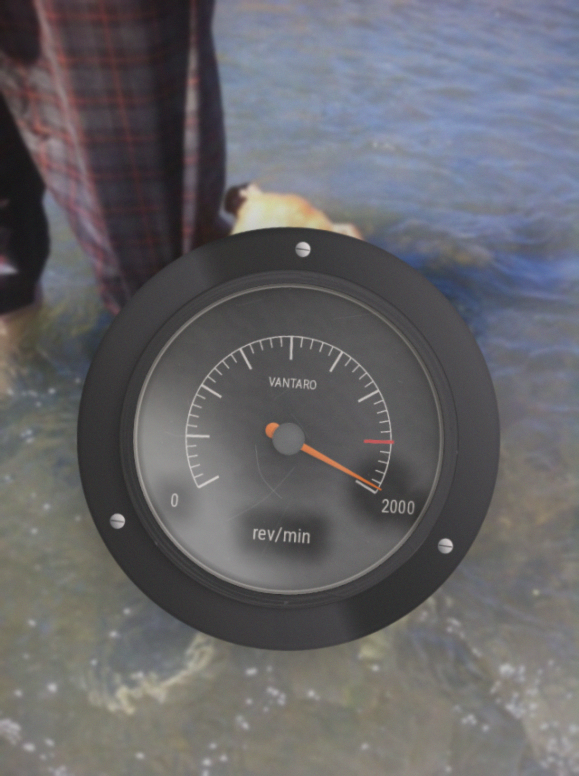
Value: 1975 rpm
